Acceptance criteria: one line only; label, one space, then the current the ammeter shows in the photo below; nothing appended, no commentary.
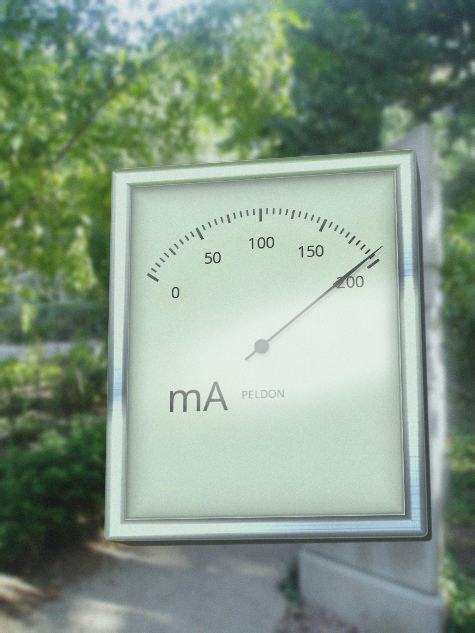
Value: 195 mA
